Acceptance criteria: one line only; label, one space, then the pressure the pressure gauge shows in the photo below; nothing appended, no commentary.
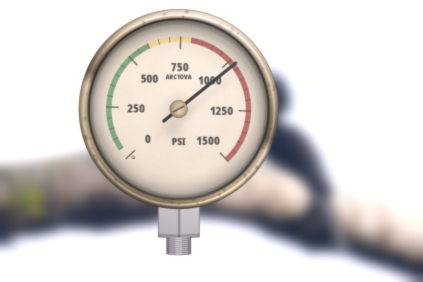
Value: 1025 psi
